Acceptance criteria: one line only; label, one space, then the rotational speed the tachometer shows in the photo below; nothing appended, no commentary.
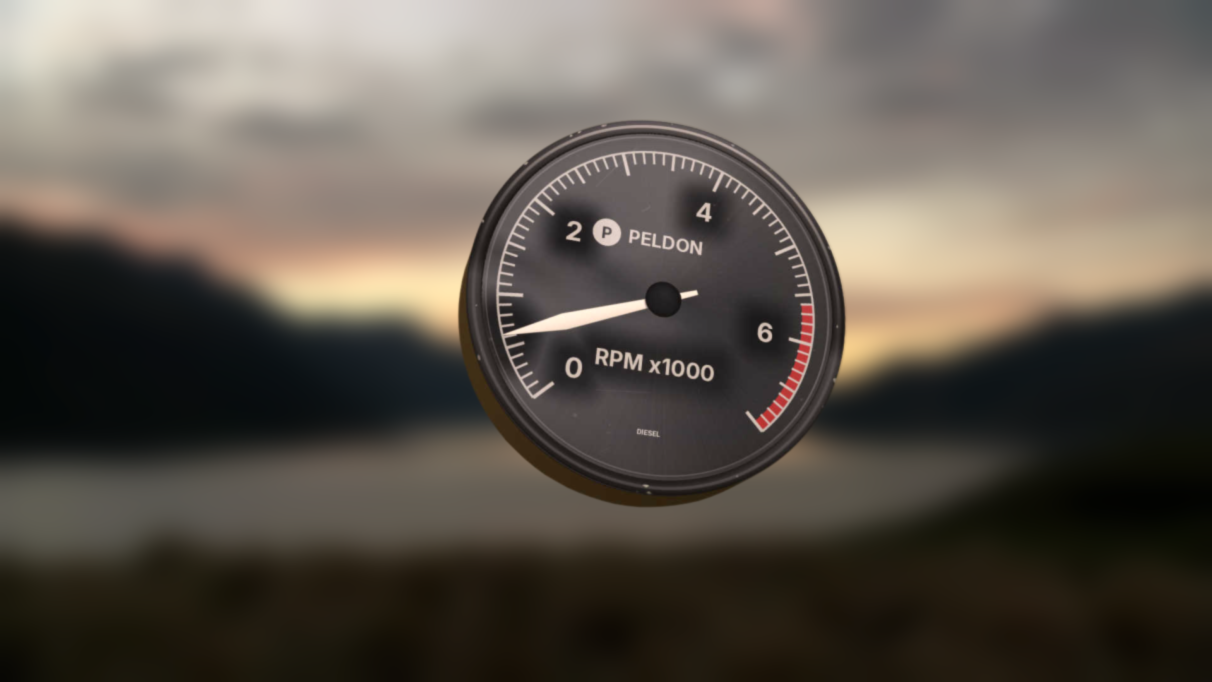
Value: 600 rpm
